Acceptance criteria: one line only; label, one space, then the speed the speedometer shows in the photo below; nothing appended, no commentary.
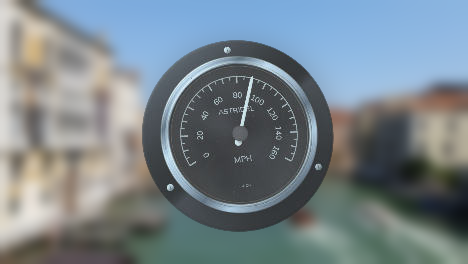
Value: 90 mph
